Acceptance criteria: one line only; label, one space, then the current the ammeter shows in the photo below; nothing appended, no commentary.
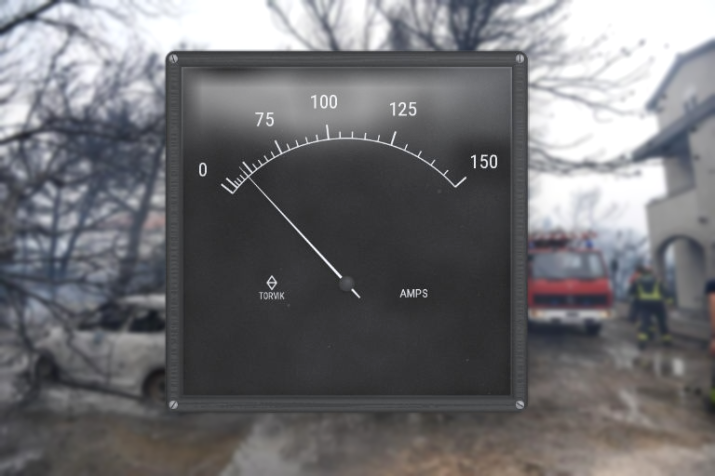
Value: 45 A
